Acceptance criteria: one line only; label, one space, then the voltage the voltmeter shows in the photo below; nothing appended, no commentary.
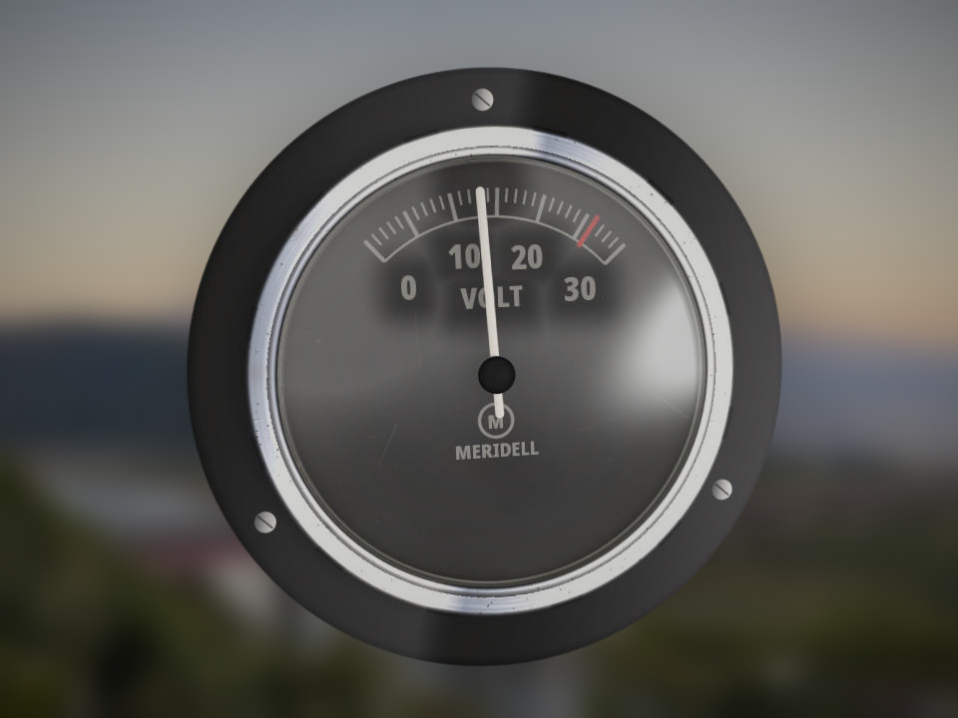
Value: 13 V
